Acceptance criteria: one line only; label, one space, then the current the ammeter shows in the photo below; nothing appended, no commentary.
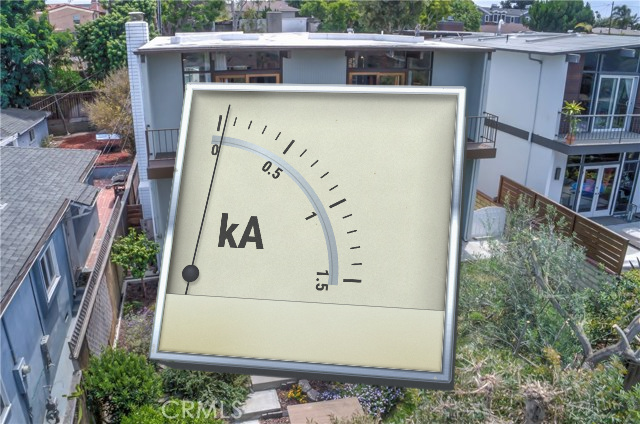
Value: 0.05 kA
